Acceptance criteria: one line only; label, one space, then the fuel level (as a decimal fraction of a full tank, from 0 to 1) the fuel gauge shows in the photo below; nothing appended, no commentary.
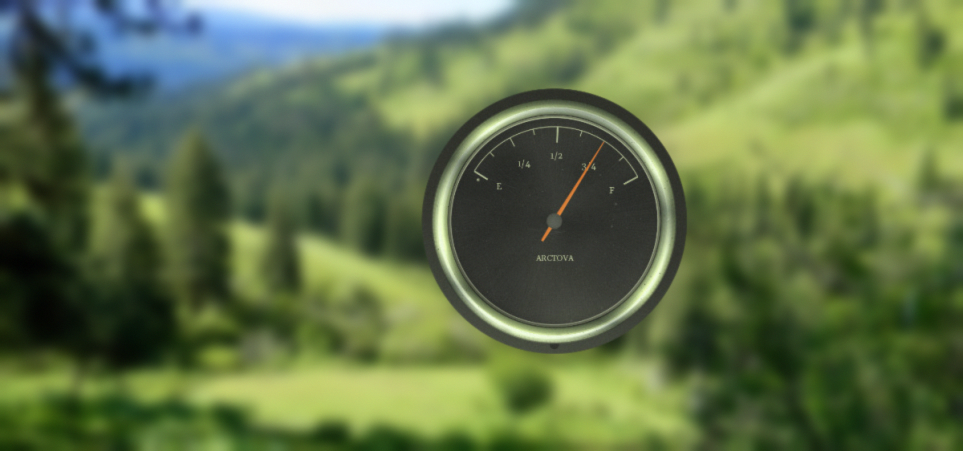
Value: 0.75
